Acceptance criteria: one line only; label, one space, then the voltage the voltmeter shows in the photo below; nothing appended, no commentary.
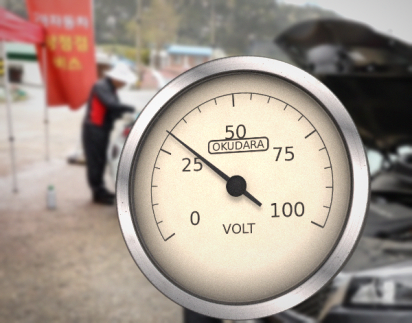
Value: 30 V
